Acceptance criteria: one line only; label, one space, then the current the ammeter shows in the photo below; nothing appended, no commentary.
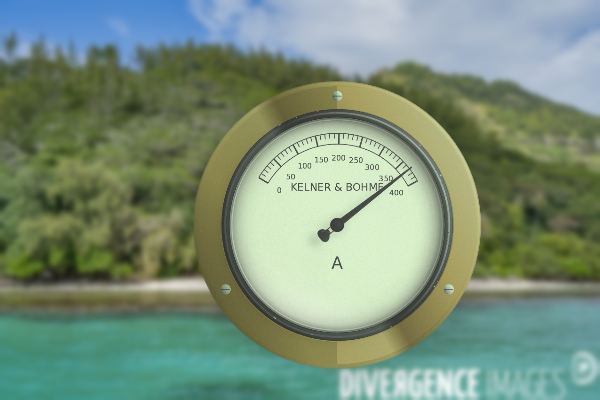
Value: 370 A
